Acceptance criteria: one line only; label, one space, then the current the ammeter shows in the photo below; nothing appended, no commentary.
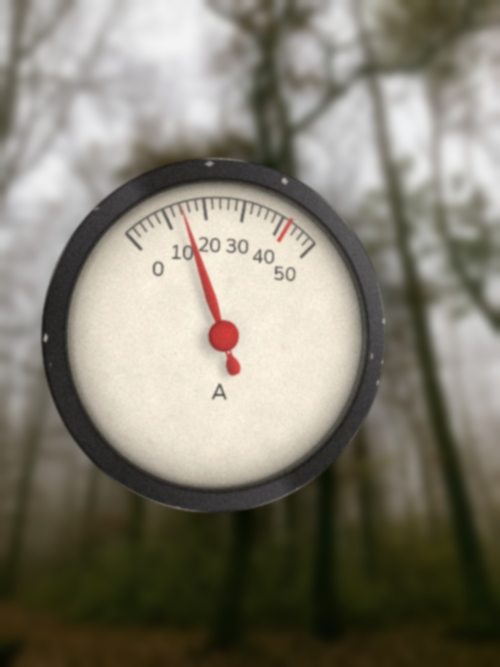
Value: 14 A
